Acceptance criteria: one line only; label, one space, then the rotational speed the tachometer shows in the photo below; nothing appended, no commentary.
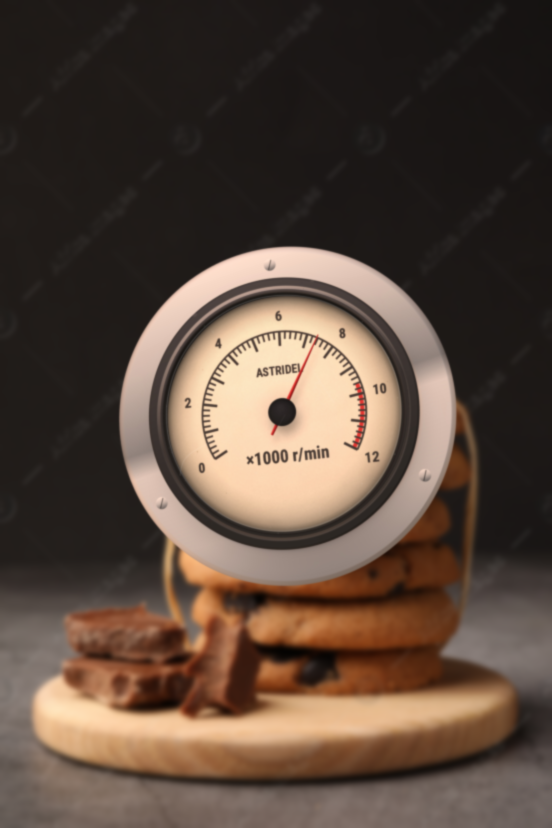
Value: 7400 rpm
